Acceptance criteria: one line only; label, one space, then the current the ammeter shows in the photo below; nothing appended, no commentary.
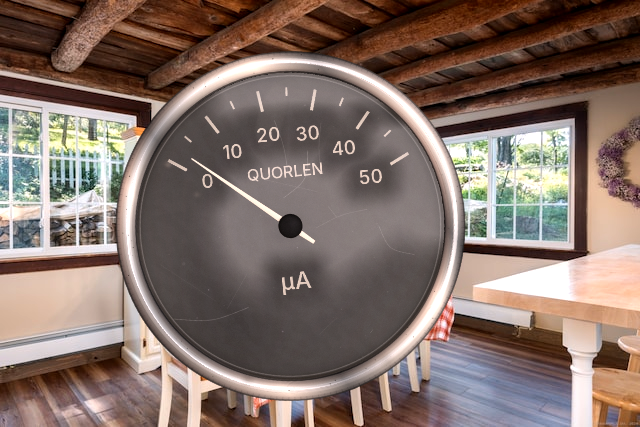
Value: 2.5 µA
